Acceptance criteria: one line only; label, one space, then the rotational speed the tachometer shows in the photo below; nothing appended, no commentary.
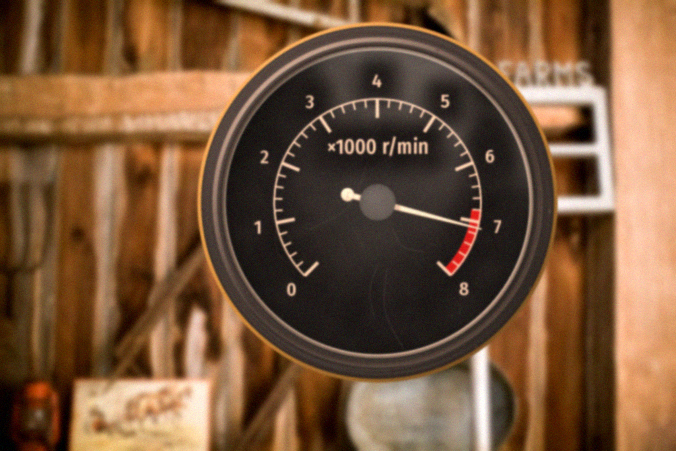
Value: 7100 rpm
